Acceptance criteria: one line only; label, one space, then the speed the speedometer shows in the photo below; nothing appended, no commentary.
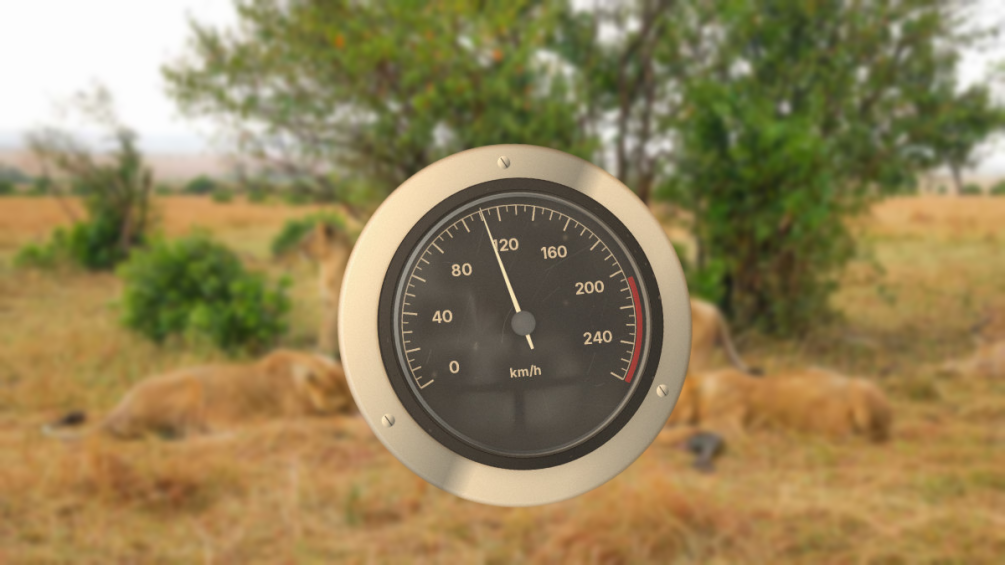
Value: 110 km/h
